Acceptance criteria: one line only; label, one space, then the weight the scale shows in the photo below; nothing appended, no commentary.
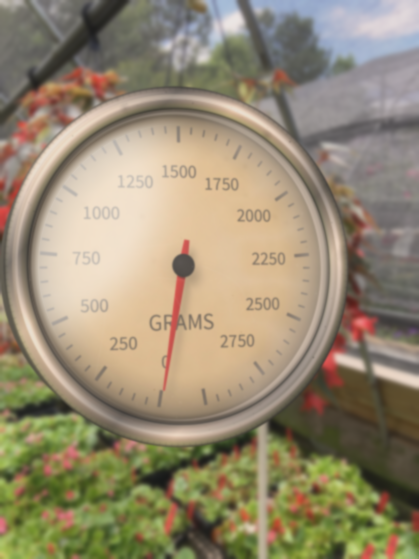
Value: 0 g
